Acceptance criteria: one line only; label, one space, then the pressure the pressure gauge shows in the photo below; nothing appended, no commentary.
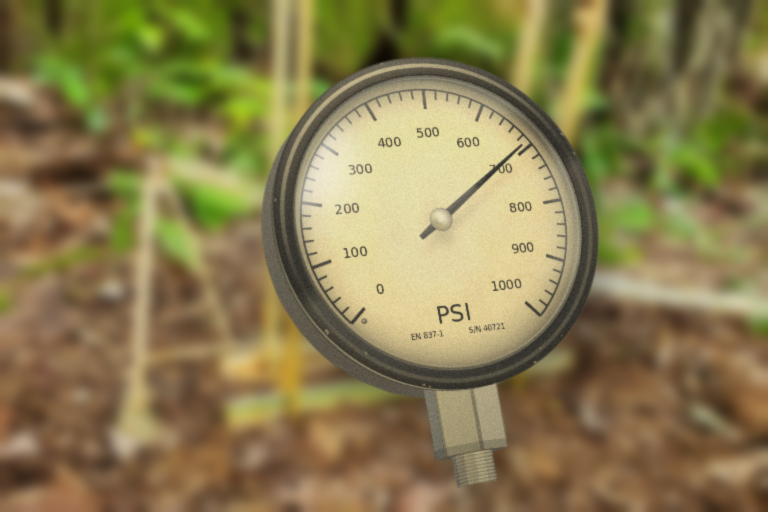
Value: 690 psi
